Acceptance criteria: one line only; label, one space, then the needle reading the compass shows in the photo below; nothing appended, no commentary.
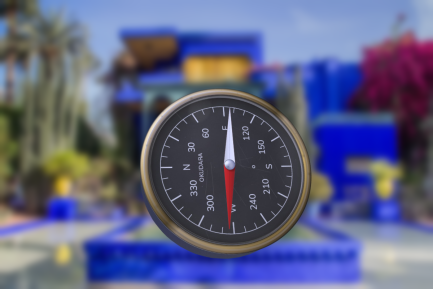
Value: 275 °
